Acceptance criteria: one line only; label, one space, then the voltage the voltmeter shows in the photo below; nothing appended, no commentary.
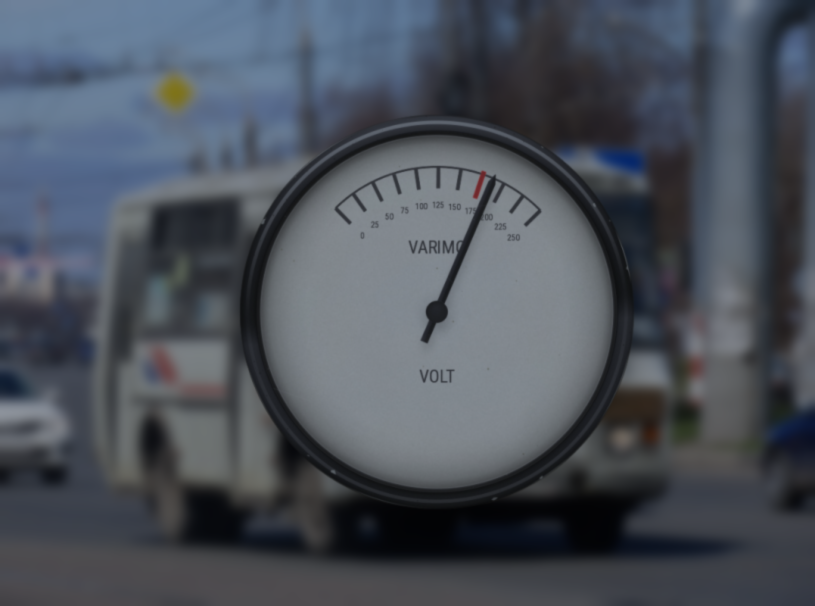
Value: 187.5 V
